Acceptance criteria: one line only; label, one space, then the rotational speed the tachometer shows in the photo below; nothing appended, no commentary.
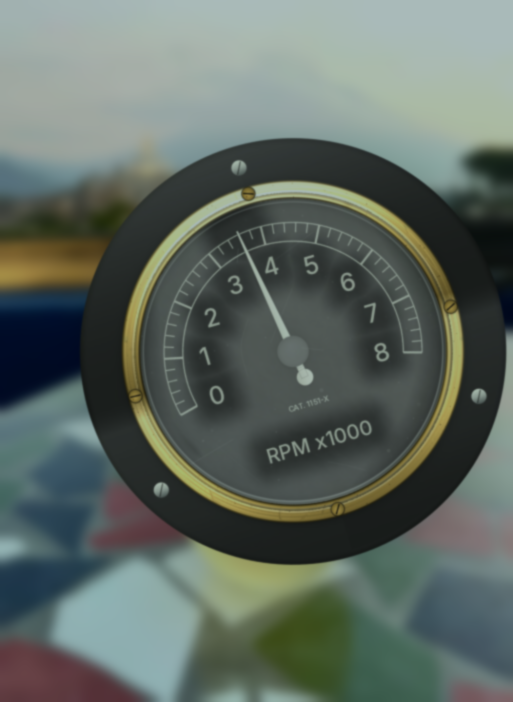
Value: 3600 rpm
